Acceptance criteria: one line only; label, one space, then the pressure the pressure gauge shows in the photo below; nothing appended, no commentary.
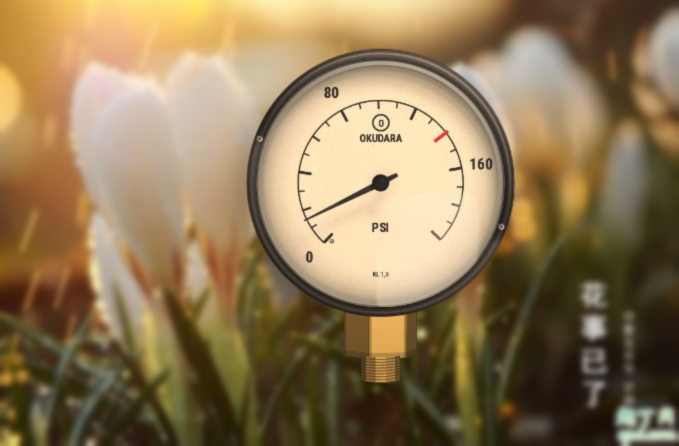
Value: 15 psi
